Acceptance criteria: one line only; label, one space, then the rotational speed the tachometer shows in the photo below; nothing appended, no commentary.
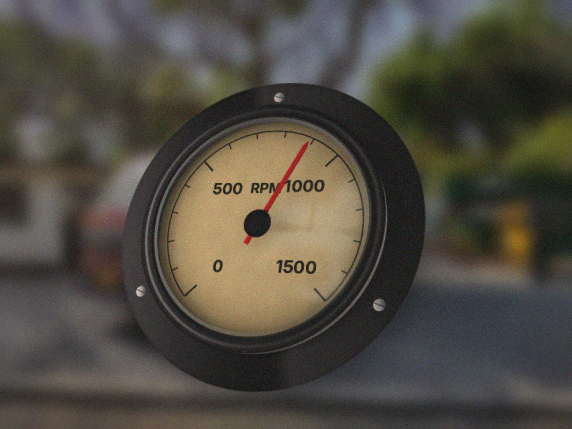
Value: 900 rpm
